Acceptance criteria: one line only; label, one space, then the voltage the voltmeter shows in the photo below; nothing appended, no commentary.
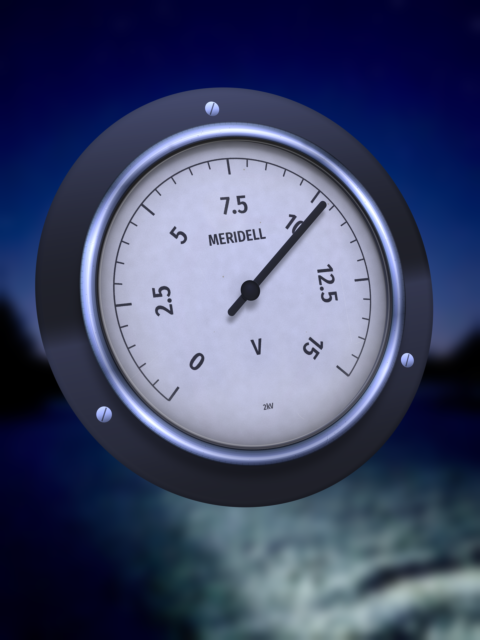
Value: 10.25 V
